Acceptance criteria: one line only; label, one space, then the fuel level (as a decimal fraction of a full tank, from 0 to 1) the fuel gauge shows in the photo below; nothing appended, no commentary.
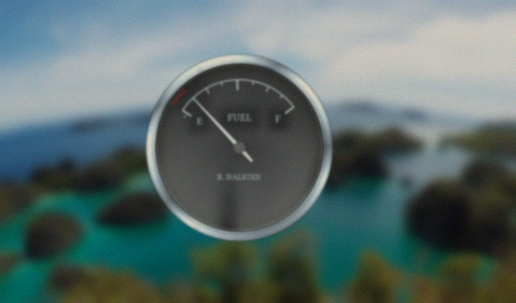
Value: 0.125
